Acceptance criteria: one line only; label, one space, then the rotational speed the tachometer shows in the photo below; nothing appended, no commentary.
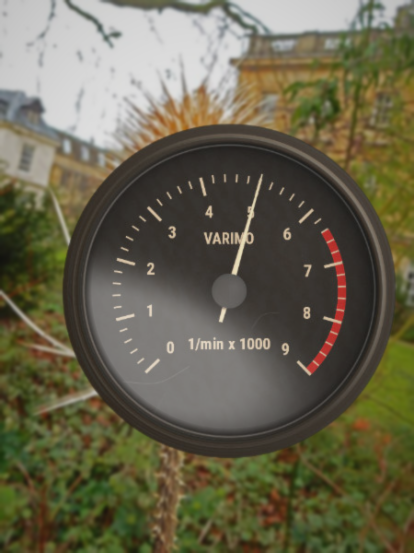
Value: 5000 rpm
